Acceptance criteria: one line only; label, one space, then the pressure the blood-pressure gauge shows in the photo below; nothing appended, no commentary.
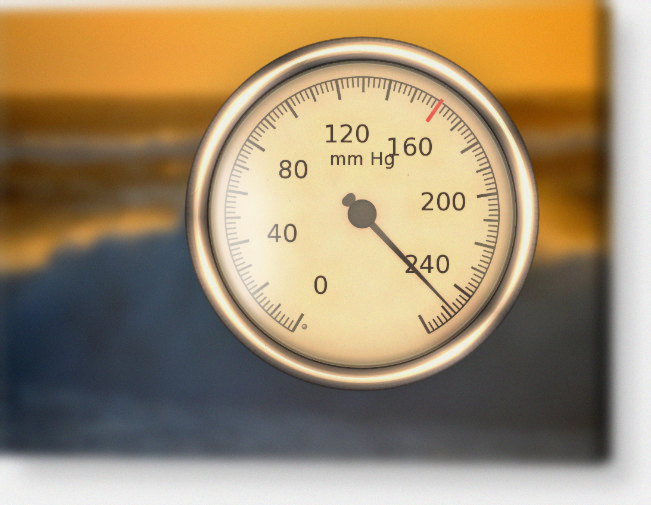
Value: 248 mmHg
